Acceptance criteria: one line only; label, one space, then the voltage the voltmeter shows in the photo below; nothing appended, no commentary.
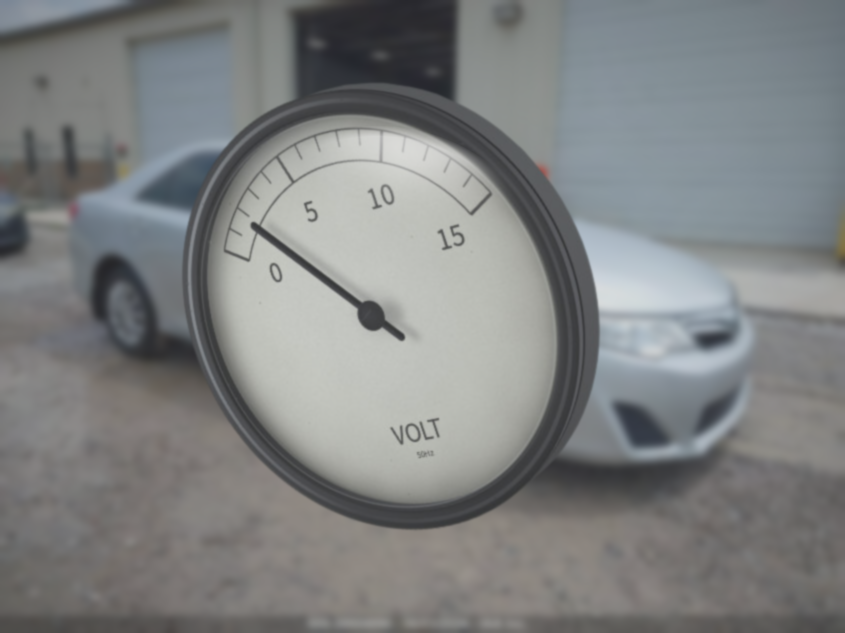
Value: 2 V
